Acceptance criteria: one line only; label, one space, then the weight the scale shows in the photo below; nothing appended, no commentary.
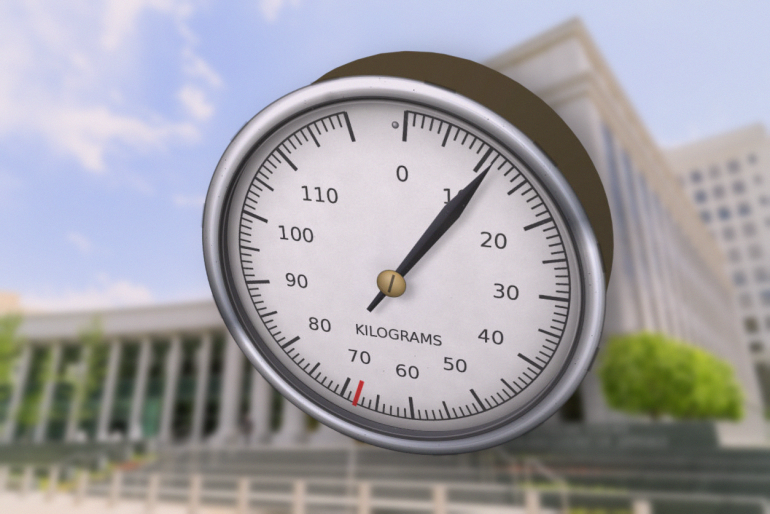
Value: 11 kg
